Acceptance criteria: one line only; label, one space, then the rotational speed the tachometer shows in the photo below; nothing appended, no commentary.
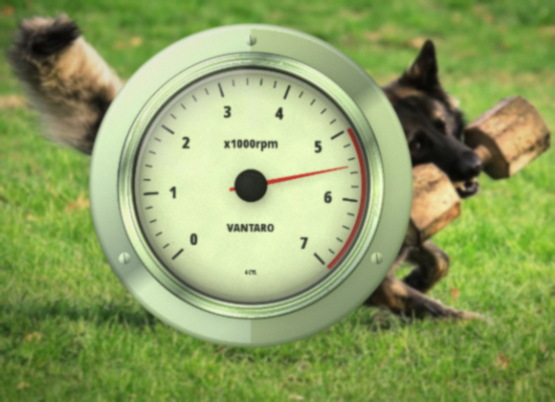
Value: 5500 rpm
